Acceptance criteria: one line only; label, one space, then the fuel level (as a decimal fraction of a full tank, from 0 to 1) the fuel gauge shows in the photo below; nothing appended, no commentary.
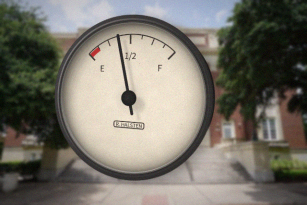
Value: 0.375
